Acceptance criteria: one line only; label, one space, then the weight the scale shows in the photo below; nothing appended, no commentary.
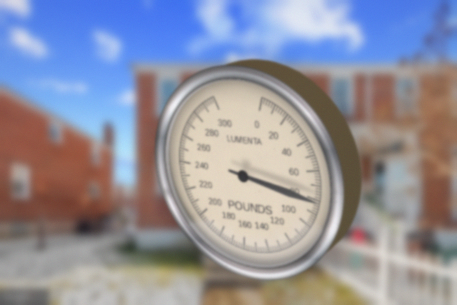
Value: 80 lb
